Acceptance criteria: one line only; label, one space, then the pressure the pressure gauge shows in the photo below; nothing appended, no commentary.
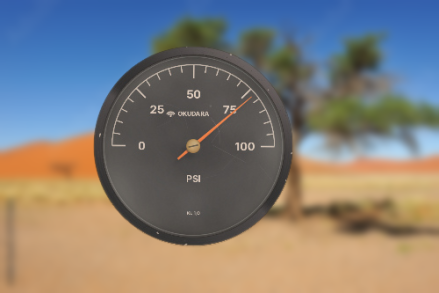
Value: 77.5 psi
